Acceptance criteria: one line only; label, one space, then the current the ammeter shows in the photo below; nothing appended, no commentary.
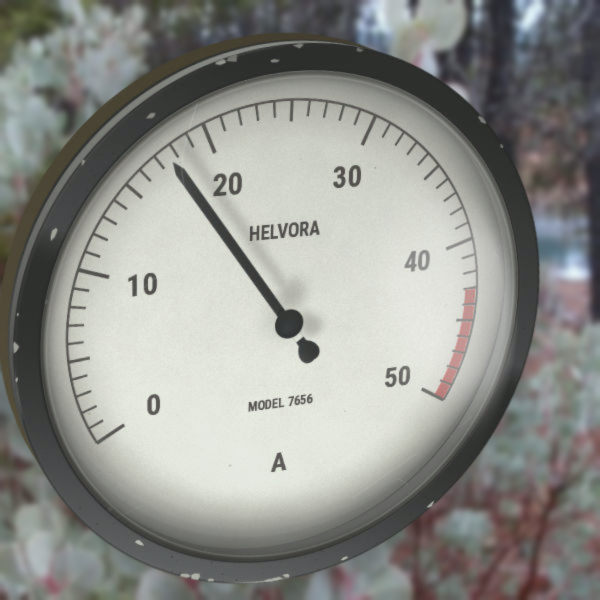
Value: 17.5 A
